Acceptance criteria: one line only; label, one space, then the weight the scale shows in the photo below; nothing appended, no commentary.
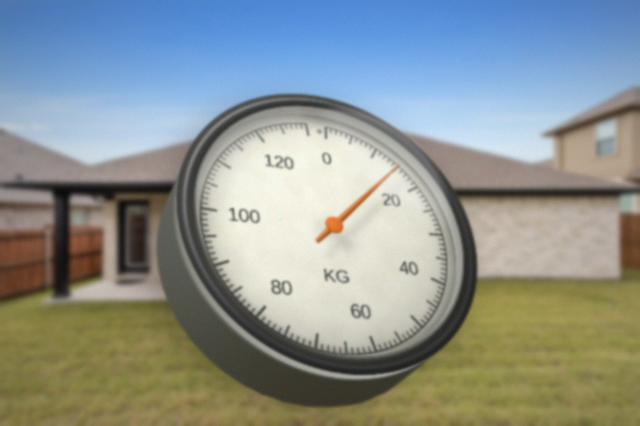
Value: 15 kg
